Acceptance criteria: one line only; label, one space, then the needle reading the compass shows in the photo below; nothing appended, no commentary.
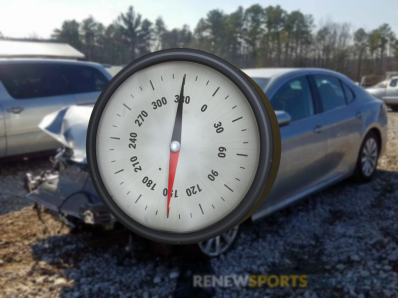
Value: 150 °
